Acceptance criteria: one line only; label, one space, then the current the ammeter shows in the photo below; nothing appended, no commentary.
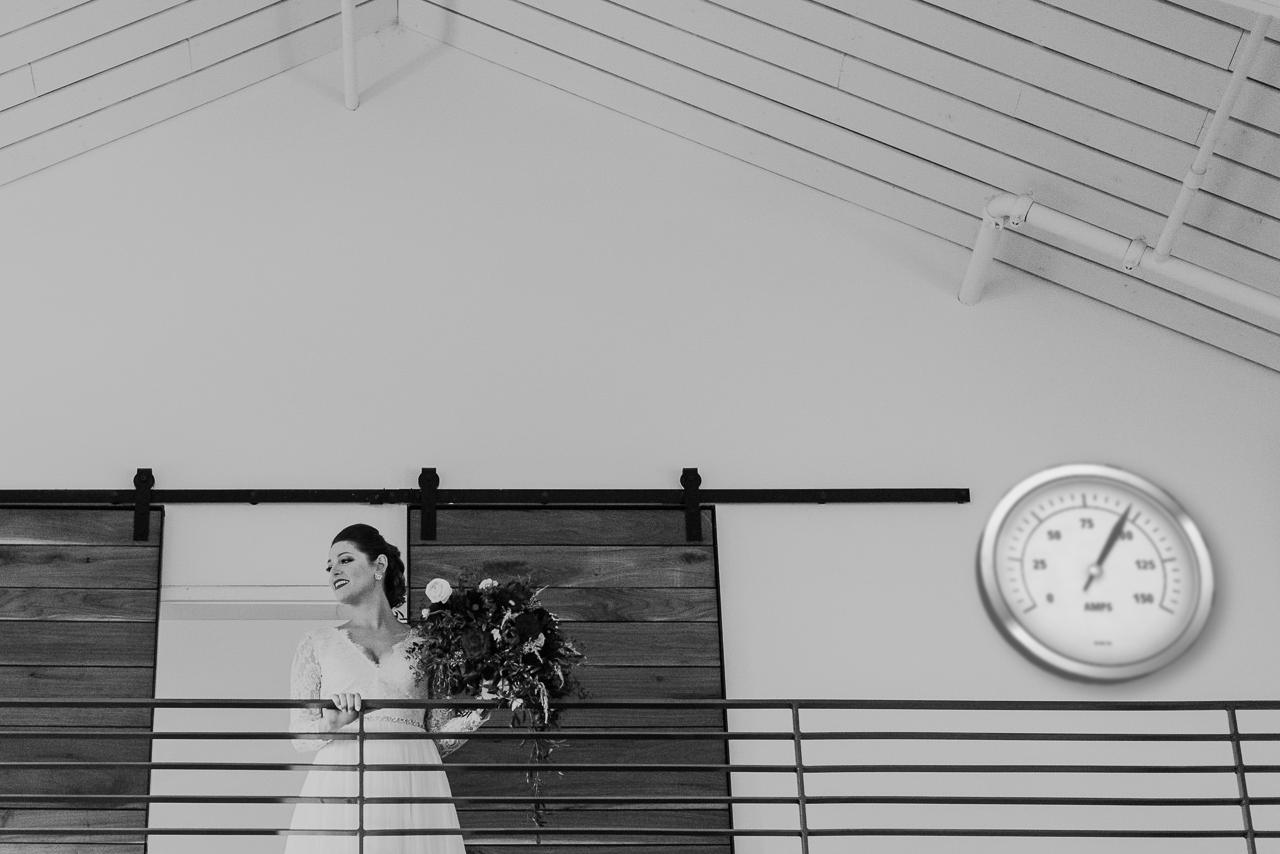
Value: 95 A
